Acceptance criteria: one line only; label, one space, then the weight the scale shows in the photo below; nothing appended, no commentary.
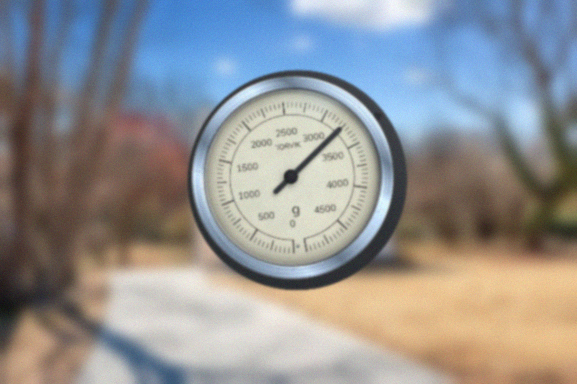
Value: 3250 g
